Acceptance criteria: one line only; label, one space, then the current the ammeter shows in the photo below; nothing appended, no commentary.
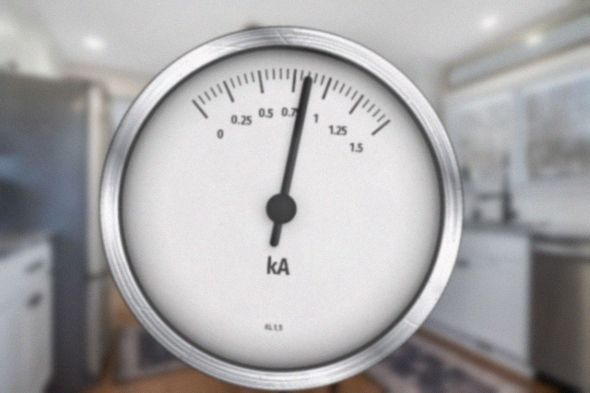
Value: 0.85 kA
